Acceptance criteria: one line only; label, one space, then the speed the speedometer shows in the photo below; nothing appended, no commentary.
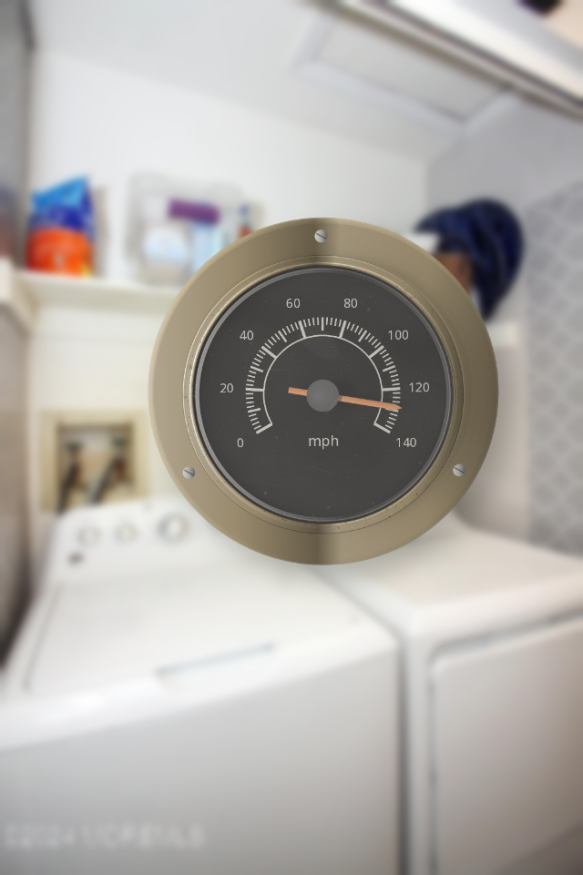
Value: 128 mph
